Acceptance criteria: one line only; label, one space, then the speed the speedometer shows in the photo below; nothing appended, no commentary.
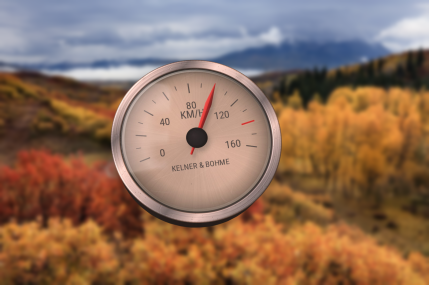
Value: 100 km/h
